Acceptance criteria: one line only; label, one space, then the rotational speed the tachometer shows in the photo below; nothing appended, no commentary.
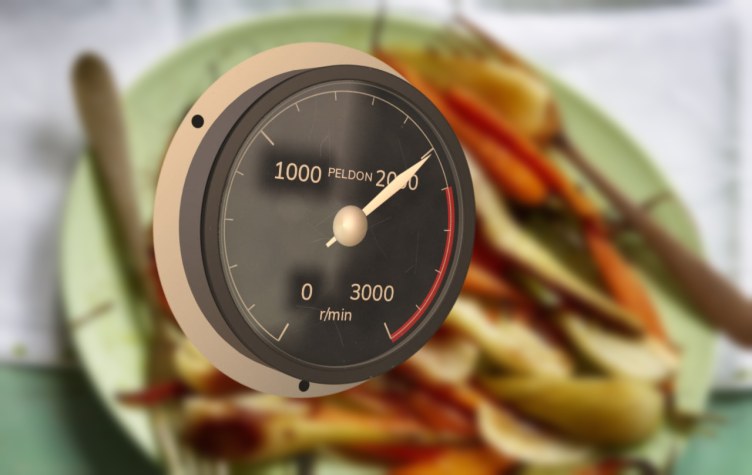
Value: 2000 rpm
